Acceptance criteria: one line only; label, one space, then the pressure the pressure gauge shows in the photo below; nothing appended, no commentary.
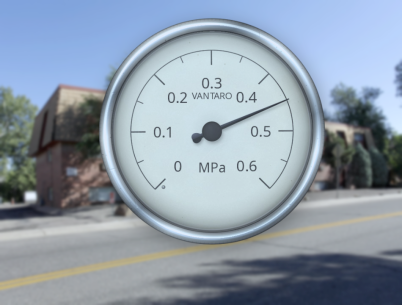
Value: 0.45 MPa
